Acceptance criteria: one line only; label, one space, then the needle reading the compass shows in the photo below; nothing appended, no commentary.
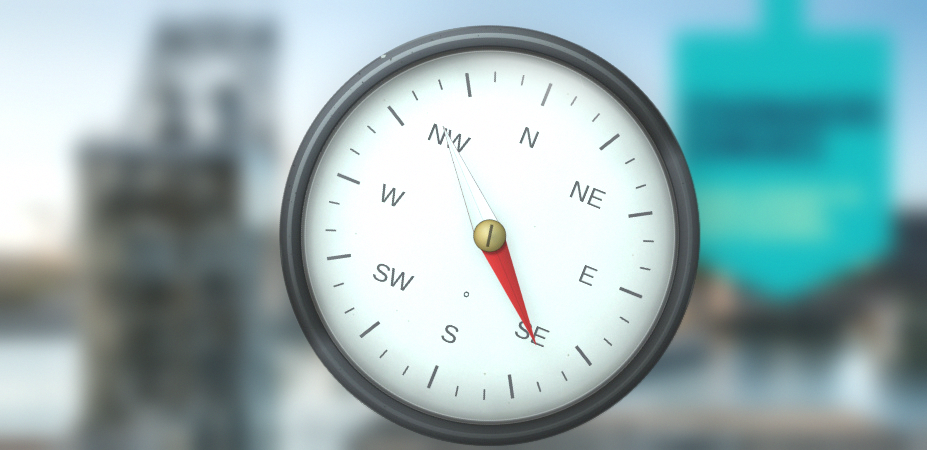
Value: 135 °
